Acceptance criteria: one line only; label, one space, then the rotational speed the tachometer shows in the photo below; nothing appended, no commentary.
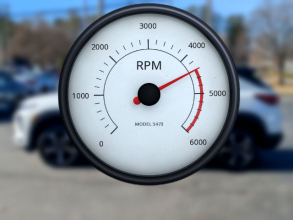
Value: 4400 rpm
